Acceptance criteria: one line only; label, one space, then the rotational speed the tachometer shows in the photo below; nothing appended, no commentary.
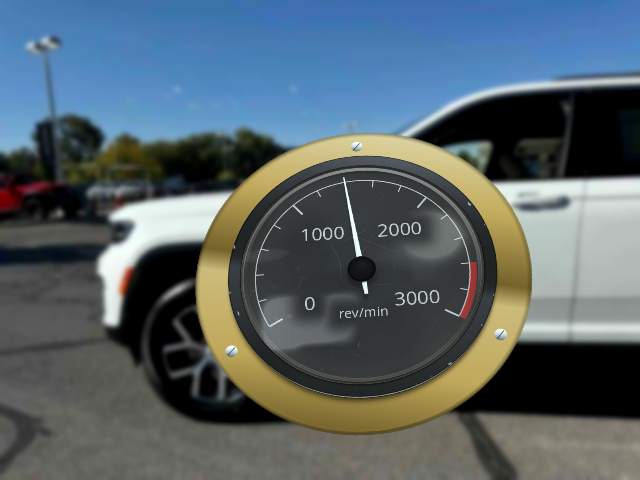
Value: 1400 rpm
